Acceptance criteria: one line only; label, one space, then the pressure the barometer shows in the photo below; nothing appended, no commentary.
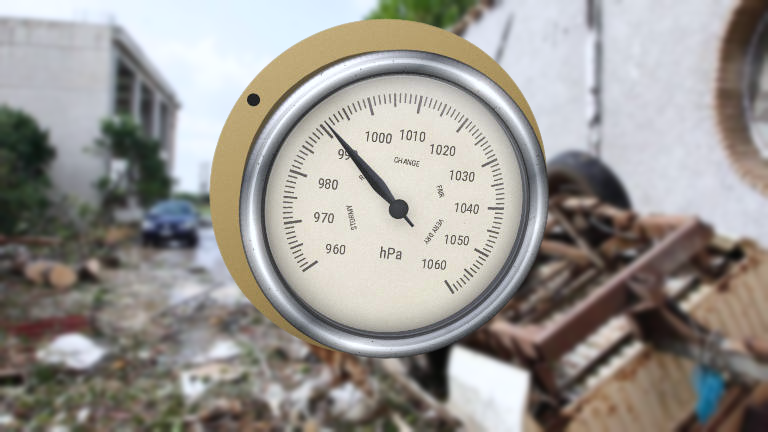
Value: 991 hPa
